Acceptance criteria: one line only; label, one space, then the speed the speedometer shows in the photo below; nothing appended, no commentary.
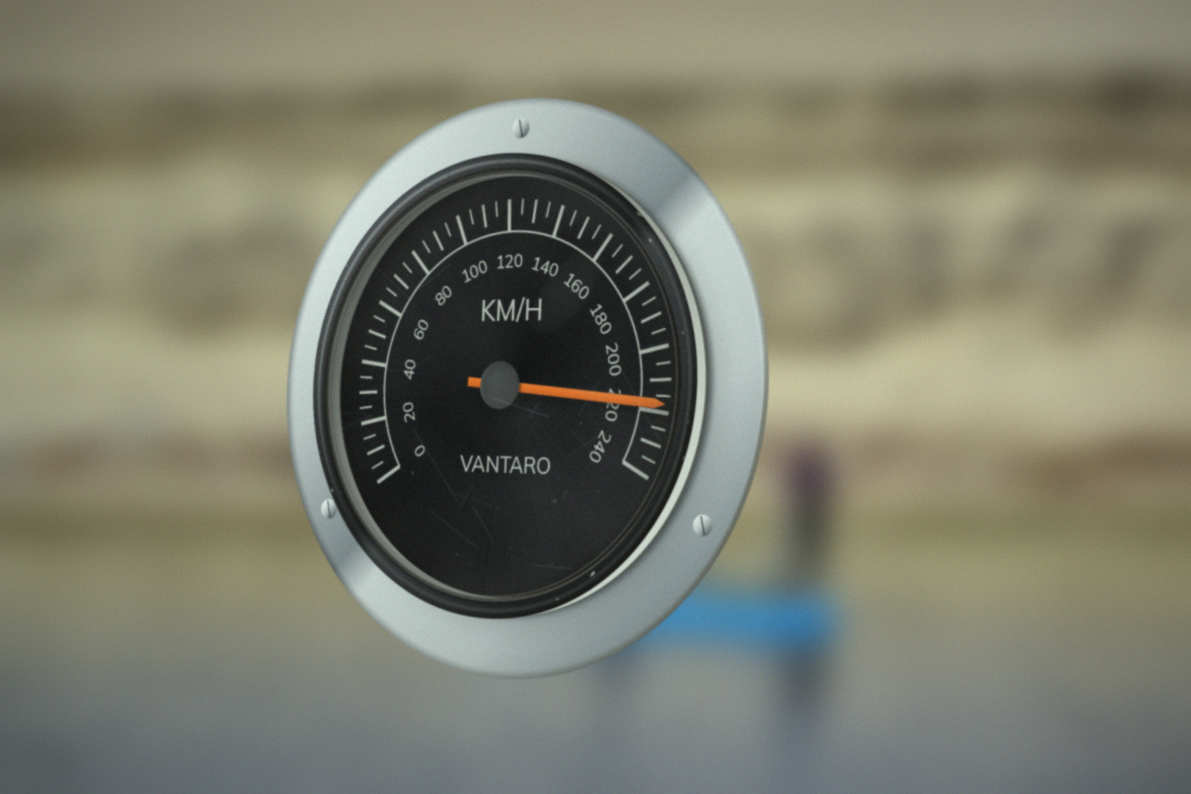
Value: 217.5 km/h
